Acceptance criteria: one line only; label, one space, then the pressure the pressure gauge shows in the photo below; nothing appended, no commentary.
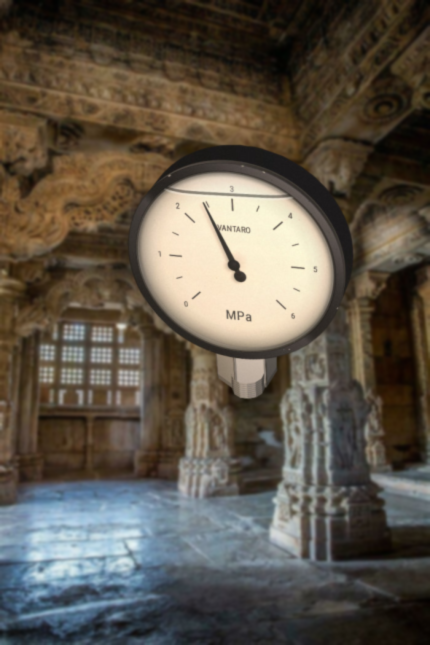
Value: 2.5 MPa
